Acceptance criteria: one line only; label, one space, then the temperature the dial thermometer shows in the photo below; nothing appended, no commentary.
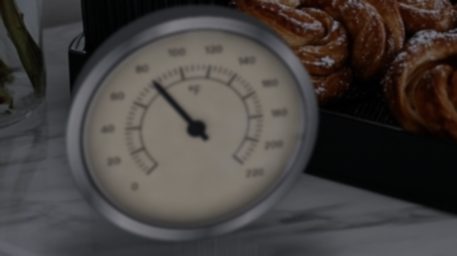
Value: 80 °F
